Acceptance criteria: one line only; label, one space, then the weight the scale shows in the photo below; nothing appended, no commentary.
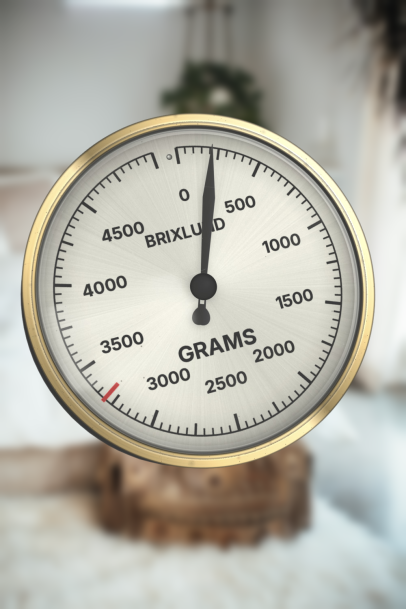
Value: 200 g
